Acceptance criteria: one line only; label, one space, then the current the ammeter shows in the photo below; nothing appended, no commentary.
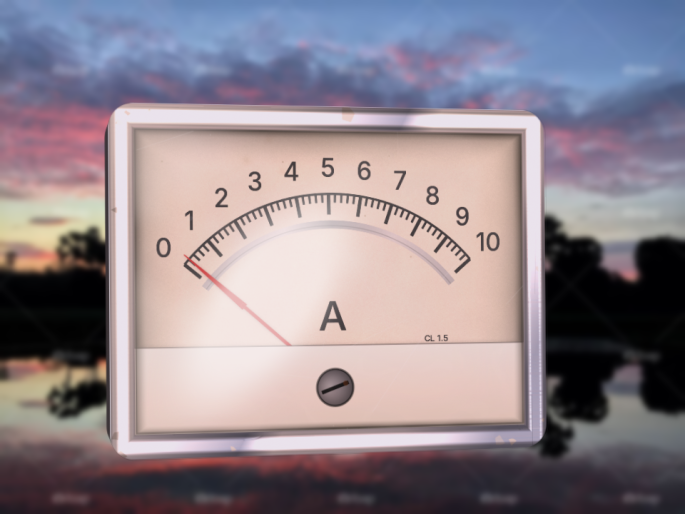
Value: 0.2 A
